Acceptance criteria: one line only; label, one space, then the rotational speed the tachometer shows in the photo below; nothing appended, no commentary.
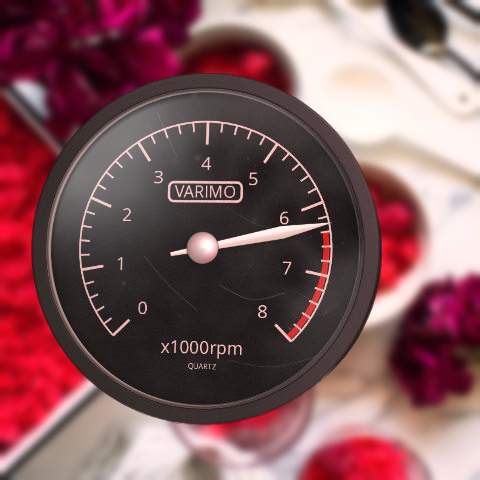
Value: 6300 rpm
